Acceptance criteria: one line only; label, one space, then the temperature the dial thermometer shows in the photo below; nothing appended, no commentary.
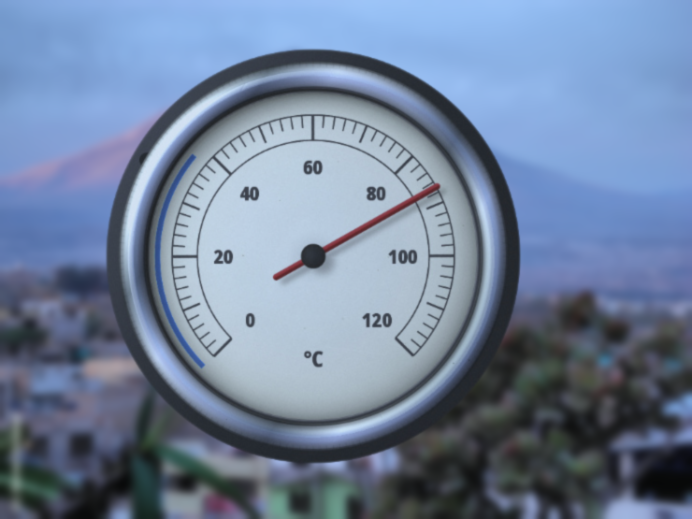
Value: 87 °C
